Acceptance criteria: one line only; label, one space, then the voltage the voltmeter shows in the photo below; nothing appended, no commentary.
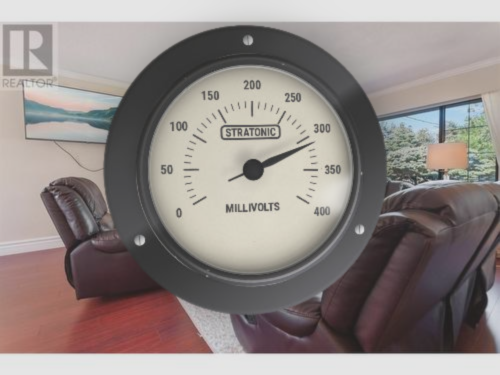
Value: 310 mV
